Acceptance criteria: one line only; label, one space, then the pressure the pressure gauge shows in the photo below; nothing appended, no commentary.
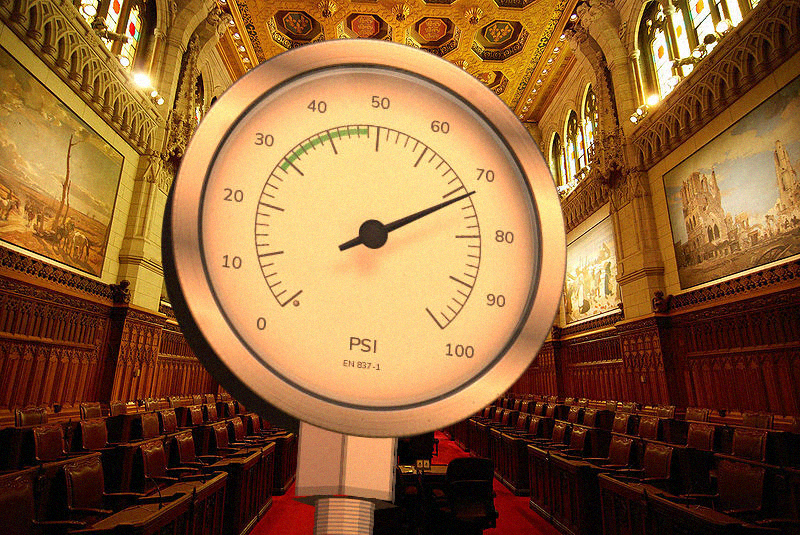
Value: 72 psi
